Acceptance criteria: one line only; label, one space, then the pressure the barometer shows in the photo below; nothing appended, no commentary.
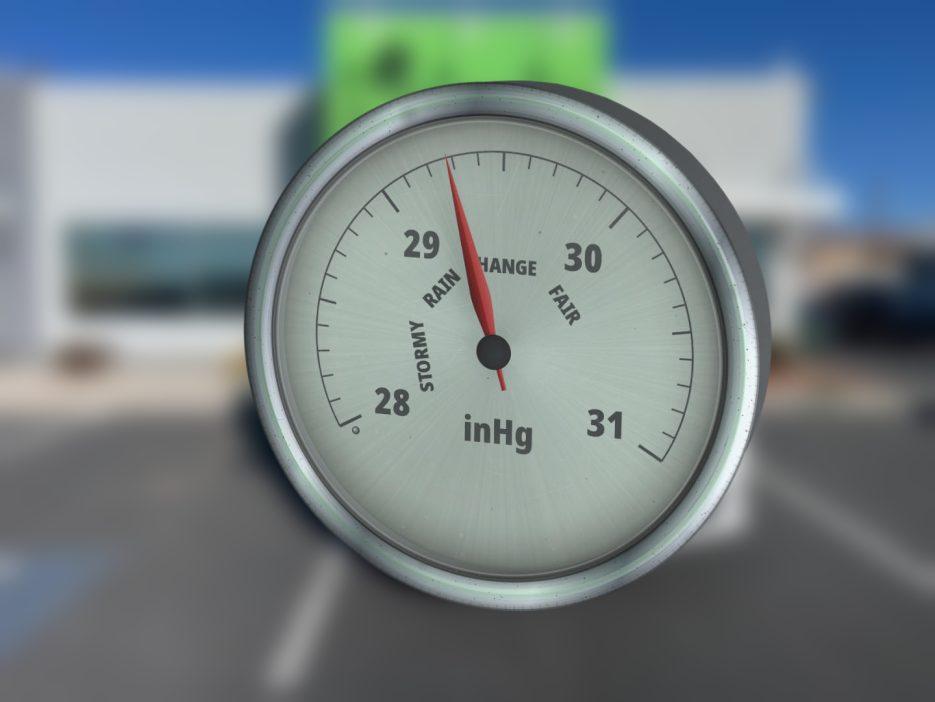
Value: 29.3 inHg
